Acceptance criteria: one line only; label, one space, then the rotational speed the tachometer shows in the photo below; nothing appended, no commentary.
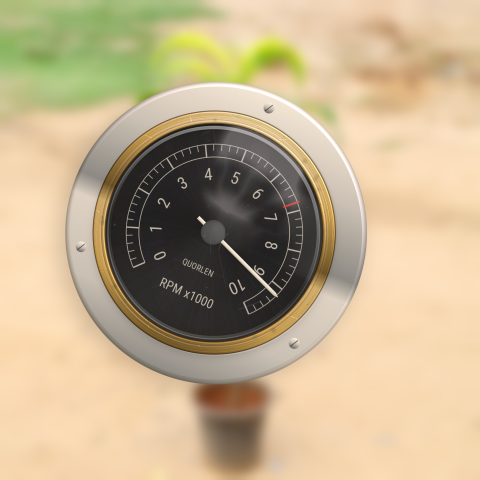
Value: 9200 rpm
